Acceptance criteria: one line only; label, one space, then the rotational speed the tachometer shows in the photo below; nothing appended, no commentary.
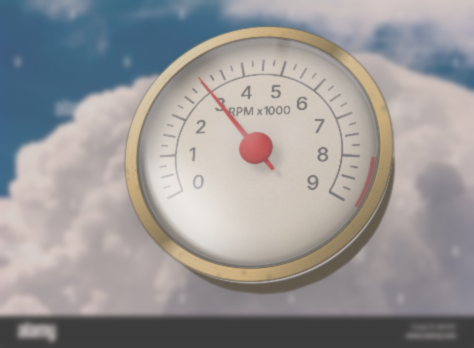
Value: 3000 rpm
